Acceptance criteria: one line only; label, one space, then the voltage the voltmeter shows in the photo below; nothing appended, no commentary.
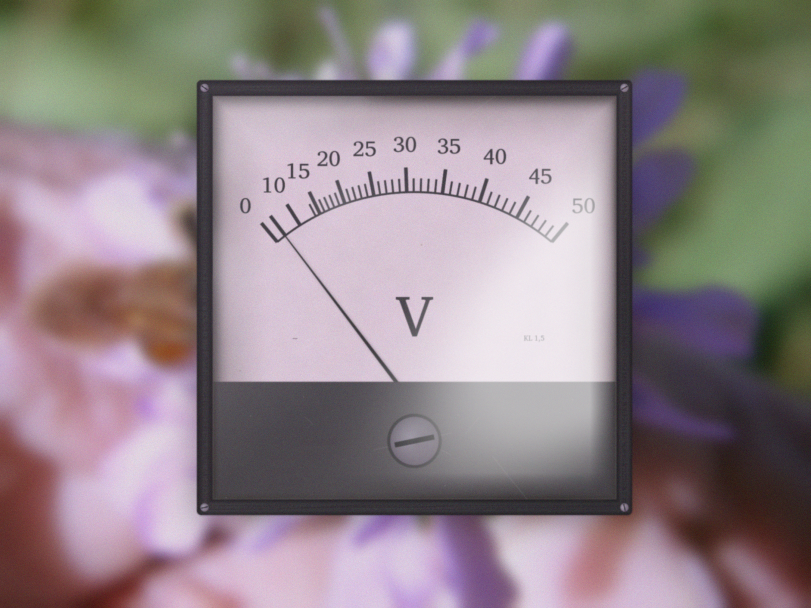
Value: 5 V
